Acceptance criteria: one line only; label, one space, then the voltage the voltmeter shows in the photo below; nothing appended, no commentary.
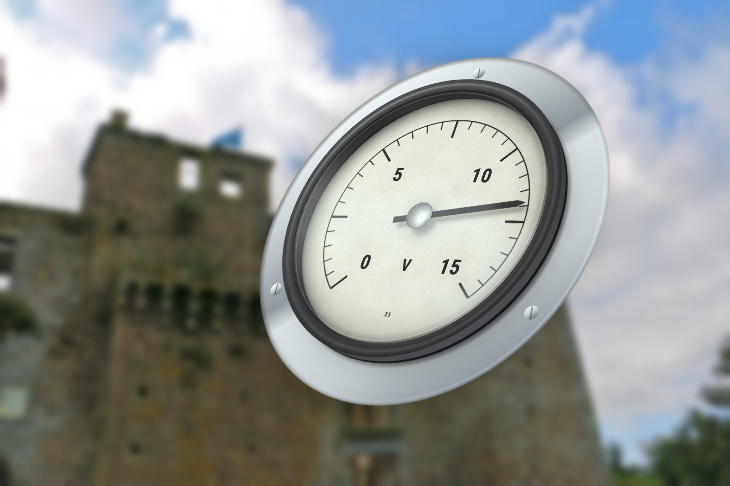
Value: 12 V
